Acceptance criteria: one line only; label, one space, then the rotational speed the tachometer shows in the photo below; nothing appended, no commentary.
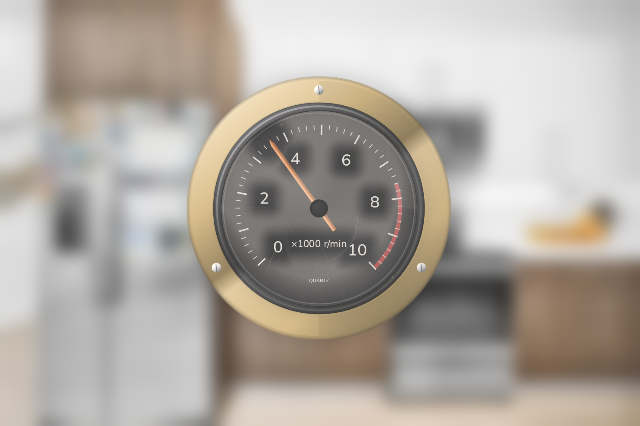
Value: 3600 rpm
